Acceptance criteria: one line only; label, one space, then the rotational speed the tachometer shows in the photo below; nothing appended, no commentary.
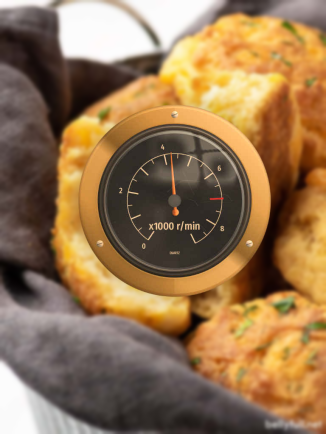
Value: 4250 rpm
